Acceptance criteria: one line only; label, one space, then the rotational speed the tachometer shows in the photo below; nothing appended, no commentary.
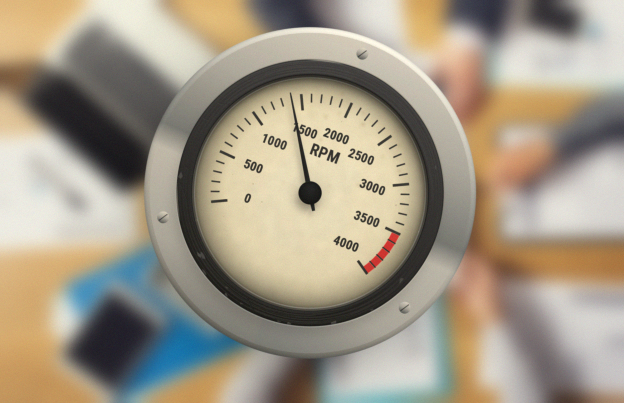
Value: 1400 rpm
